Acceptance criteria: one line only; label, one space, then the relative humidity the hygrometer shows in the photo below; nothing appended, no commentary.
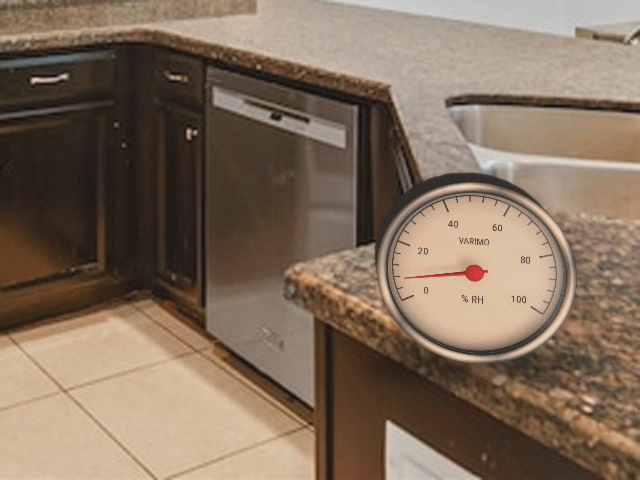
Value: 8 %
